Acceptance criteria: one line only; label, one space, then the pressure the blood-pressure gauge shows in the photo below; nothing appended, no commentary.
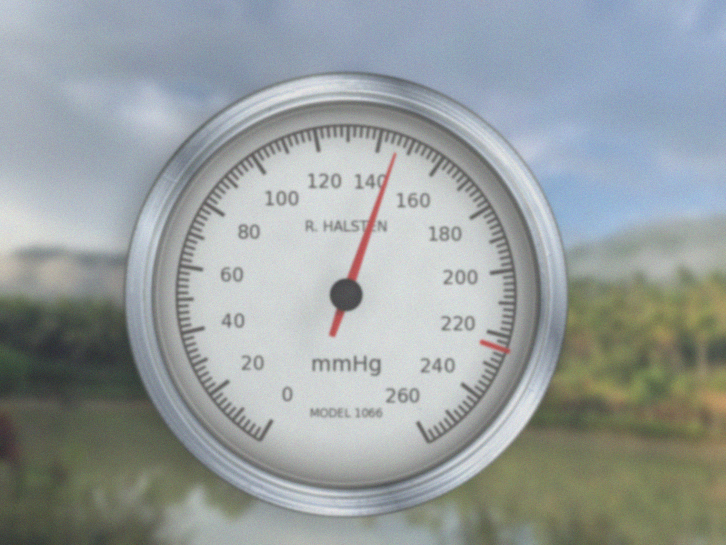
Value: 146 mmHg
